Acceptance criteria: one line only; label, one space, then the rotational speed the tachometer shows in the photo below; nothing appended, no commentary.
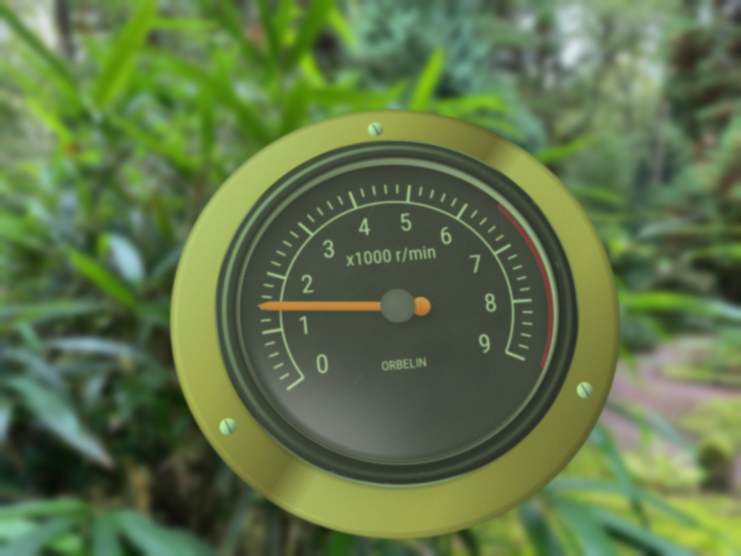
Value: 1400 rpm
